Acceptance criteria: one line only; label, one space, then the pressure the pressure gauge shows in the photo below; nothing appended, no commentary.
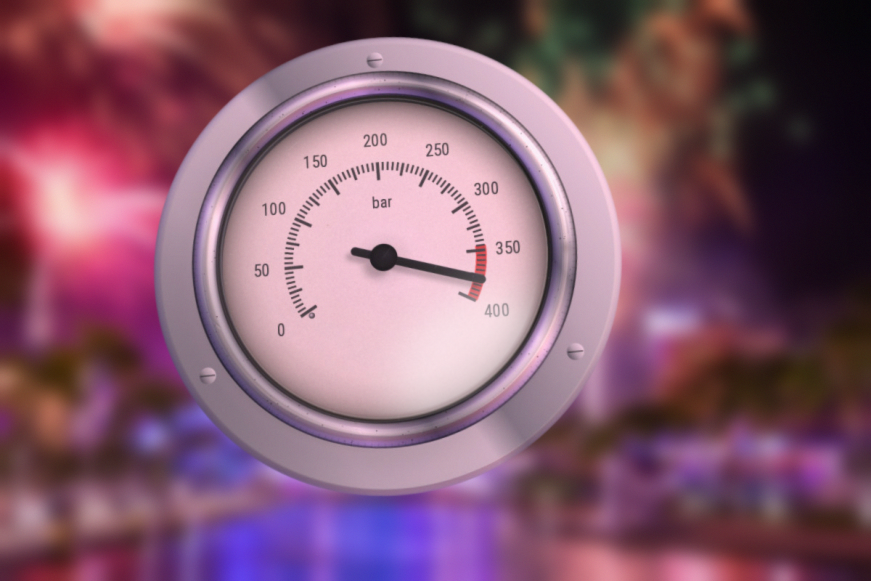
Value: 380 bar
